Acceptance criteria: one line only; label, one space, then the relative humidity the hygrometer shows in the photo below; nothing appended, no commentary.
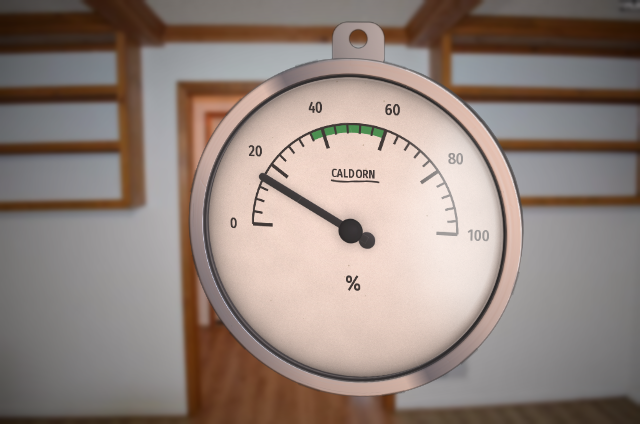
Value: 16 %
